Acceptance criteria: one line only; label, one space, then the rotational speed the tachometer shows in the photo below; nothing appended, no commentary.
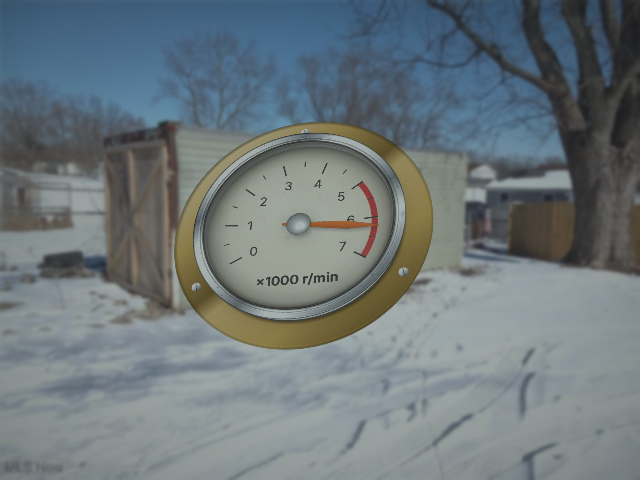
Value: 6250 rpm
